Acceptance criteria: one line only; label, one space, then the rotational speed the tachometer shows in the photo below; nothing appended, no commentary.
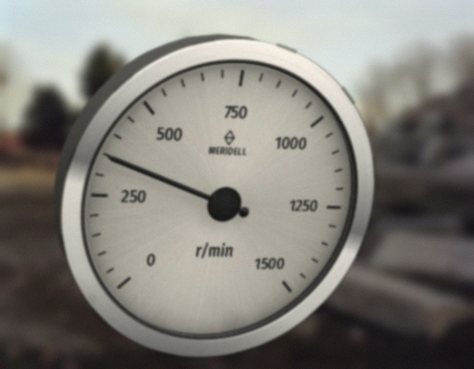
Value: 350 rpm
